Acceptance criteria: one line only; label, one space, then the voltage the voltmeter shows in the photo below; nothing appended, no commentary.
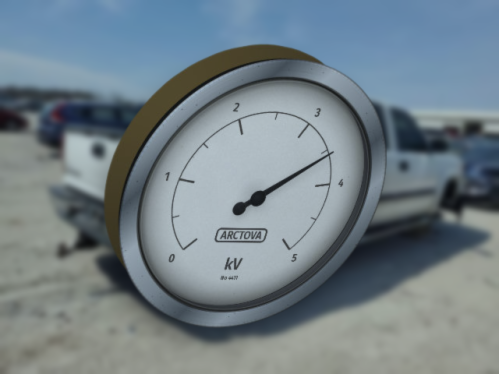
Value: 3.5 kV
